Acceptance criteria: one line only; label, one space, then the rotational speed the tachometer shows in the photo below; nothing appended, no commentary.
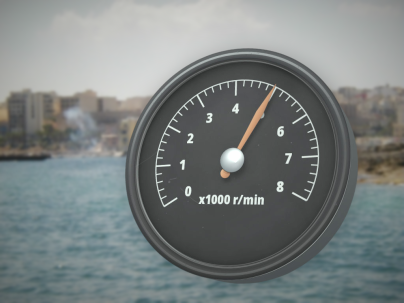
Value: 5000 rpm
